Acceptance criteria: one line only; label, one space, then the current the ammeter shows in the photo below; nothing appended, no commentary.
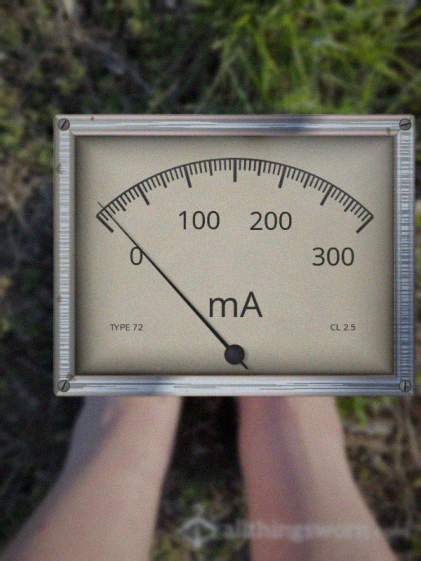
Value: 10 mA
